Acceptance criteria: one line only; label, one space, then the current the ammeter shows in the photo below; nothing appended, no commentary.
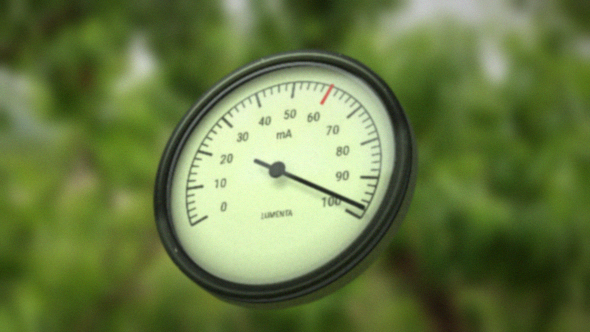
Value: 98 mA
